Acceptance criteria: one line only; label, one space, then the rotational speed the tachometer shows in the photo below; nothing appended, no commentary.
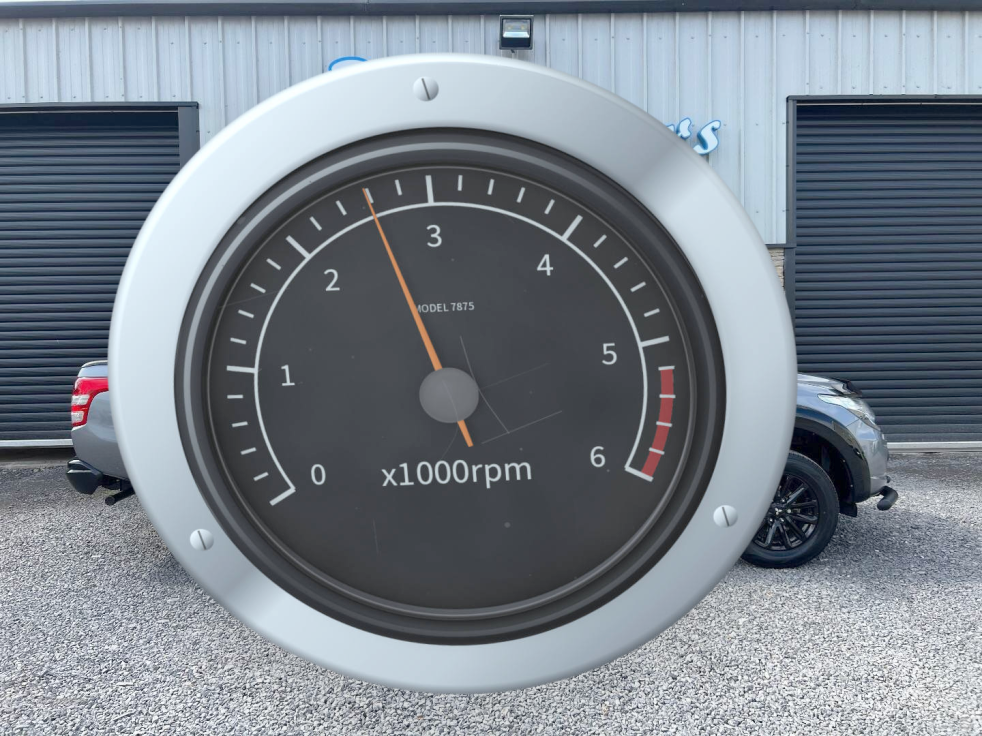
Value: 2600 rpm
